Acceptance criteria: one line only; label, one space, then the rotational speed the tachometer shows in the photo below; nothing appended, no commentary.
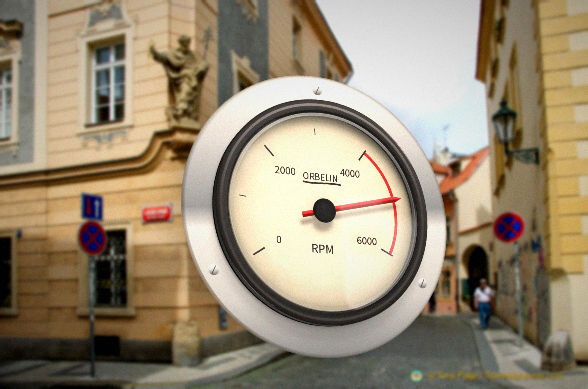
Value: 5000 rpm
